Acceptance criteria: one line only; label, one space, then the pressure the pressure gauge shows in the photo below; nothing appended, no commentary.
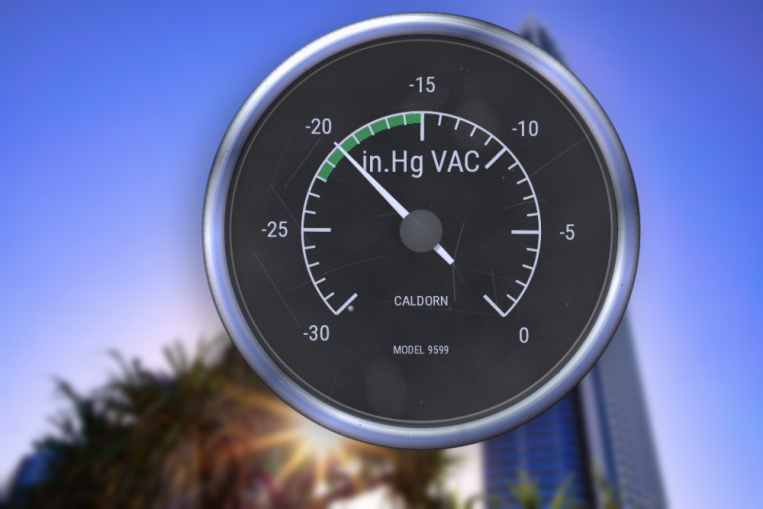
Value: -20 inHg
